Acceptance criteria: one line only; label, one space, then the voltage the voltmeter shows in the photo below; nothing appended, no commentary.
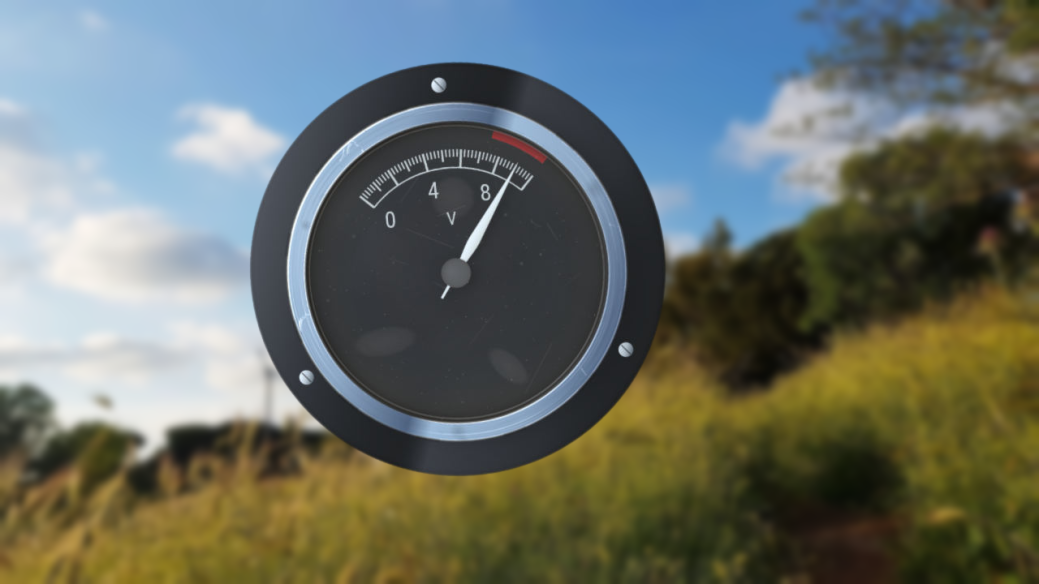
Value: 9 V
